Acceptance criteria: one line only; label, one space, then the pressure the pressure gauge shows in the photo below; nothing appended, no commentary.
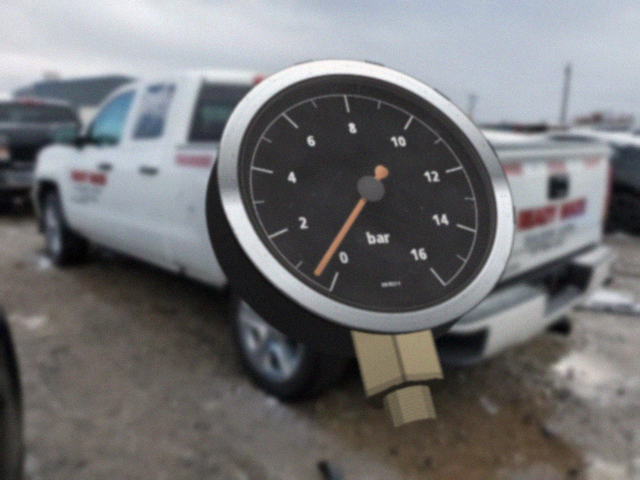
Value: 0.5 bar
